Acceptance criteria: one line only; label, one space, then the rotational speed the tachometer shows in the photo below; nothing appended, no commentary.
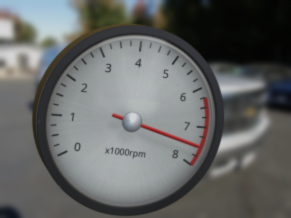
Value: 7500 rpm
